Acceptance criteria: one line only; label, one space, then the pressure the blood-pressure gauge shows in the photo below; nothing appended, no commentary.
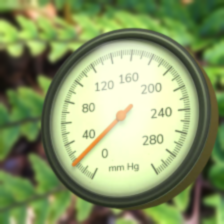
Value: 20 mmHg
